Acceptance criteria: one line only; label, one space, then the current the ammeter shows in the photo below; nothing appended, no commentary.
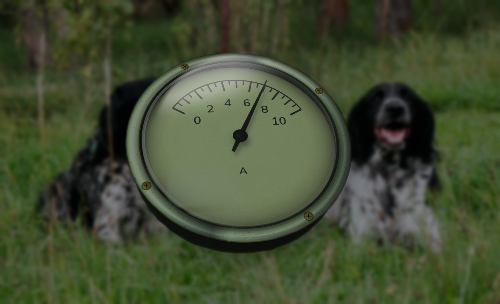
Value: 7 A
